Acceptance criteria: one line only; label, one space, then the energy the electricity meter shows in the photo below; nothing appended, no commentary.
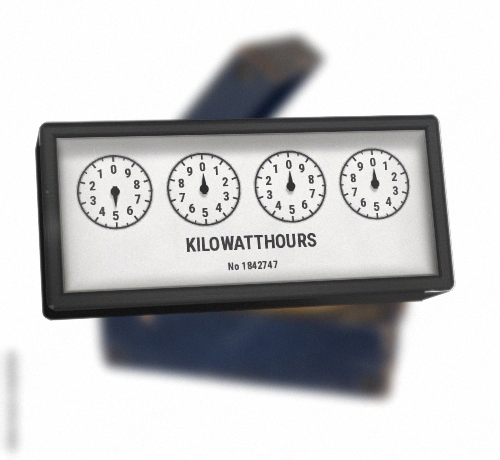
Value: 5000 kWh
